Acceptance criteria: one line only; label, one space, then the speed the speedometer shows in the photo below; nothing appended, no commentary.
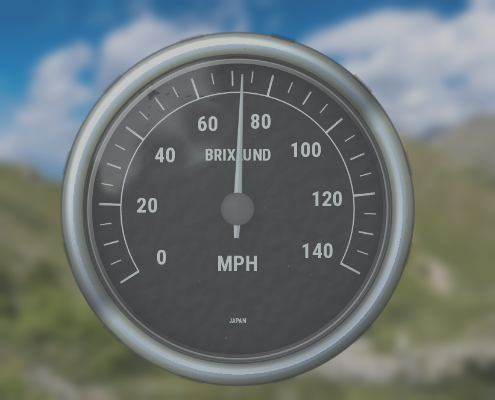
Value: 72.5 mph
